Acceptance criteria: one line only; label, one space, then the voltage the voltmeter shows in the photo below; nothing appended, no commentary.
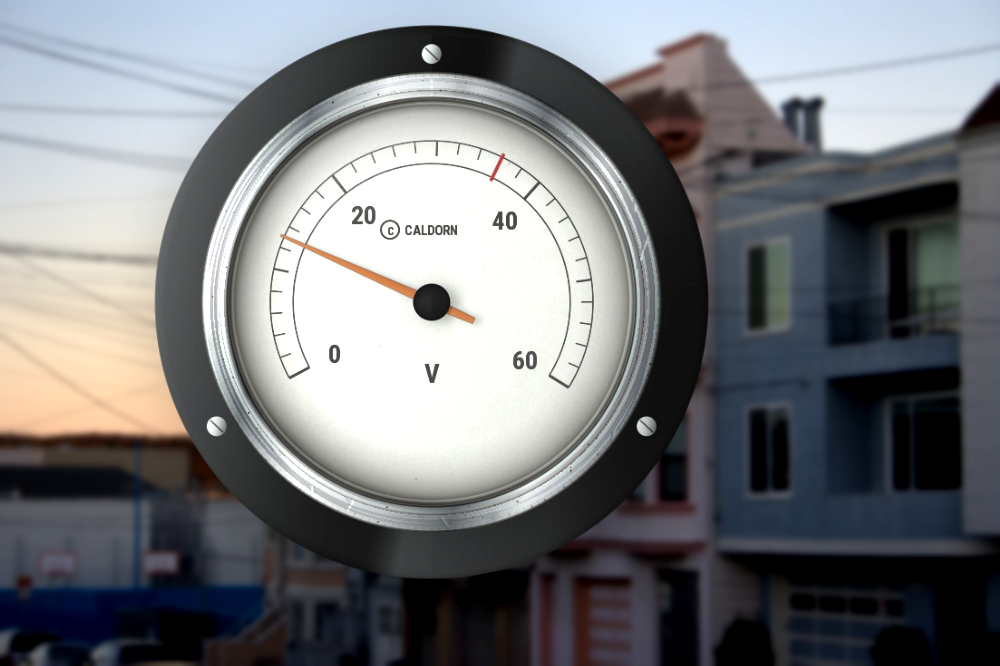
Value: 13 V
